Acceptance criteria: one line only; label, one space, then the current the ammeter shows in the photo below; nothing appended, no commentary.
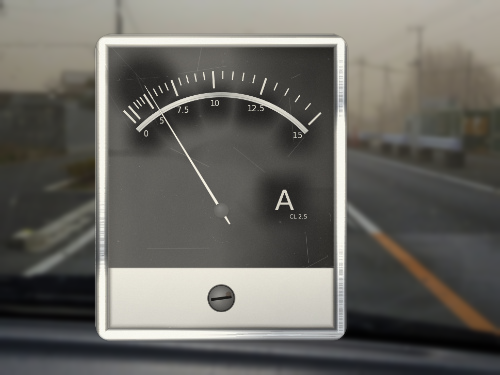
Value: 5.5 A
